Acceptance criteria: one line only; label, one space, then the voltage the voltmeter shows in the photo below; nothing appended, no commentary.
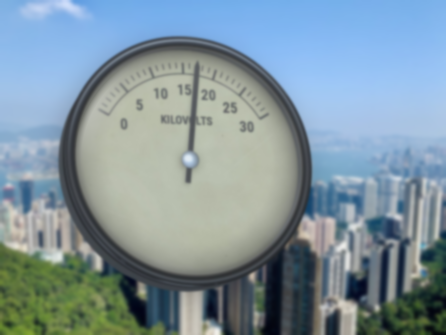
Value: 17 kV
